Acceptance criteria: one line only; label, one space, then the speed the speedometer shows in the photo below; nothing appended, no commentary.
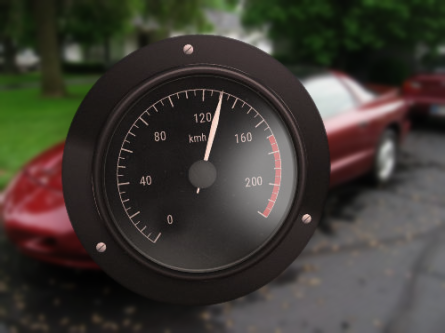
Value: 130 km/h
